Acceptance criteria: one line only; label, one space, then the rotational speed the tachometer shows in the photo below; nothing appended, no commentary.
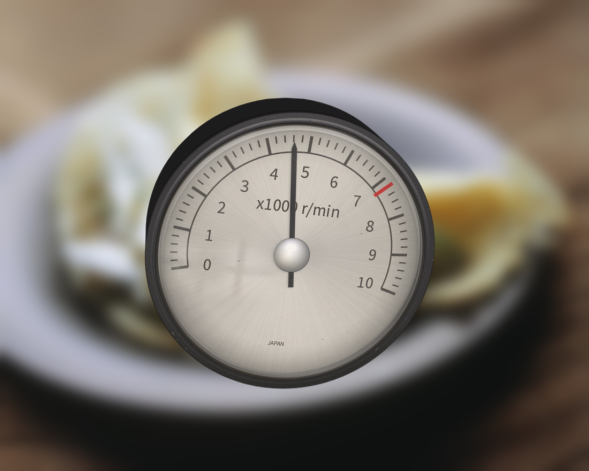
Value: 4600 rpm
